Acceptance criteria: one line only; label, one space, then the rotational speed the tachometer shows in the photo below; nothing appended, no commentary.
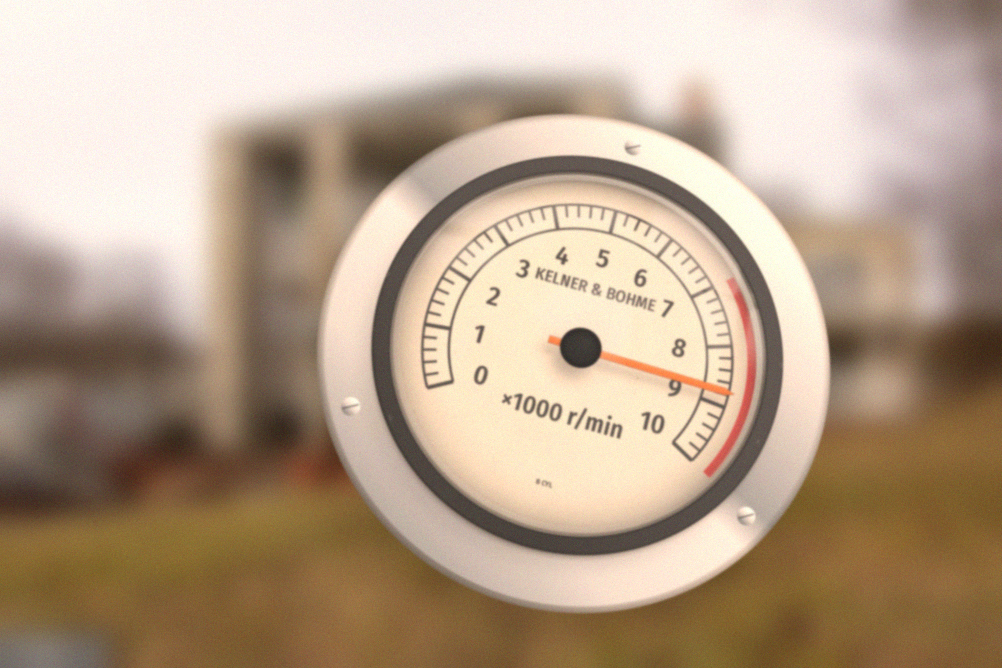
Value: 8800 rpm
